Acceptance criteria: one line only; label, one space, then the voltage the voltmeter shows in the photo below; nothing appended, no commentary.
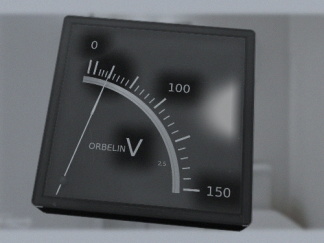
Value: 50 V
